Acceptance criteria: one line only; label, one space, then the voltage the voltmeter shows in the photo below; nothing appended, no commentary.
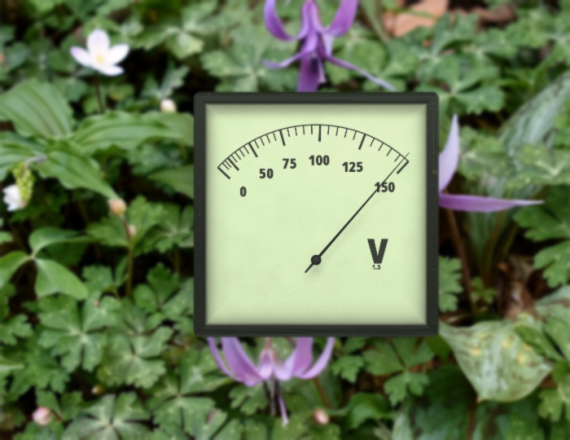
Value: 147.5 V
